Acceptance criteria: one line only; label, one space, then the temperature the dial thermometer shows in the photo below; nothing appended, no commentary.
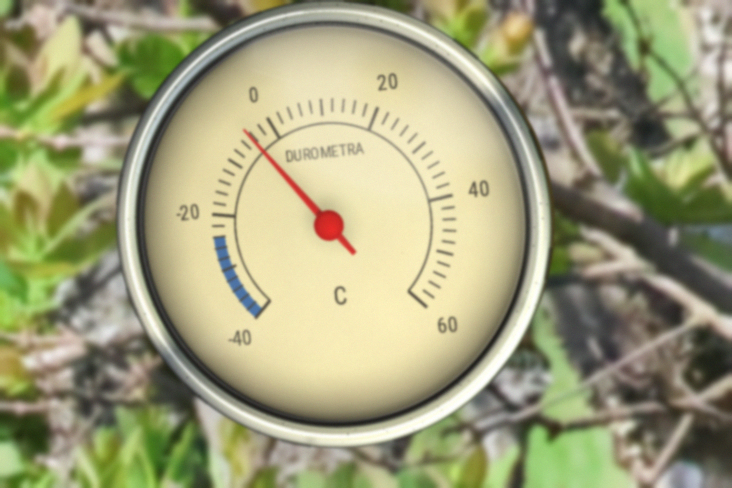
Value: -4 °C
